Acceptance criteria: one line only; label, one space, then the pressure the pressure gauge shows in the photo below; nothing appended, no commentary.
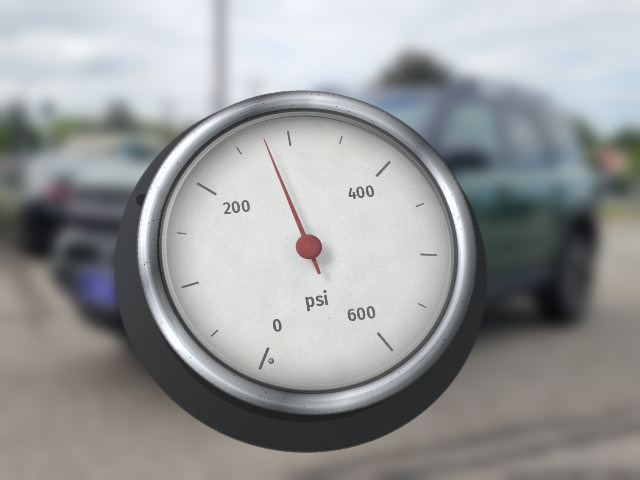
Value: 275 psi
